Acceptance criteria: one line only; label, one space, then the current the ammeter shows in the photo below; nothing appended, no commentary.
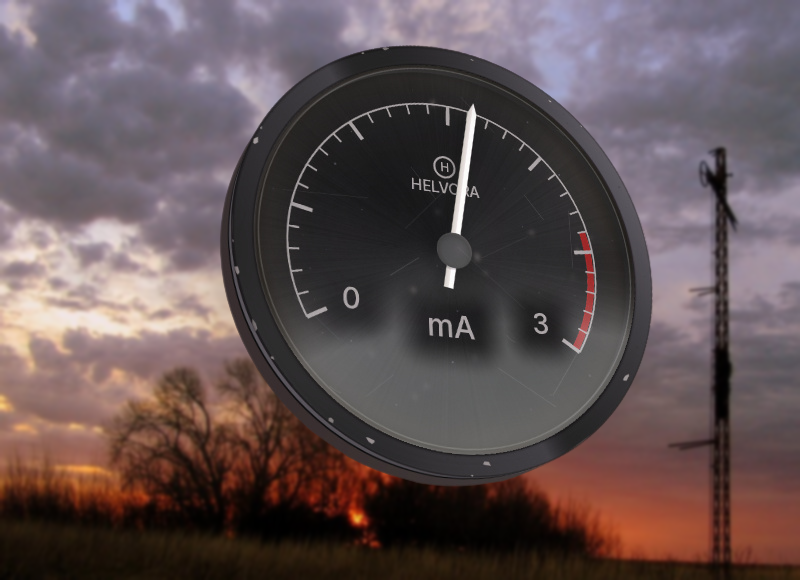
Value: 1.6 mA
